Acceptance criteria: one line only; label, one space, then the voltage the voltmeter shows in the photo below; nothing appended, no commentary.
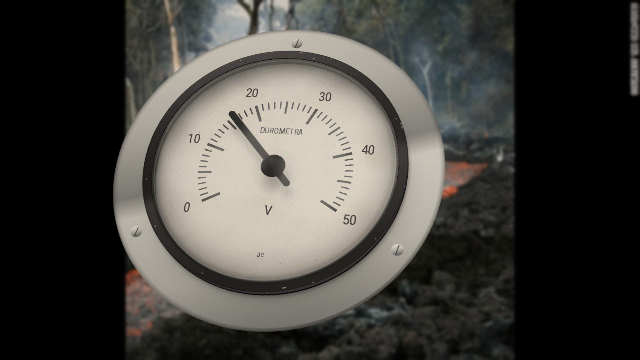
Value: 16 V
